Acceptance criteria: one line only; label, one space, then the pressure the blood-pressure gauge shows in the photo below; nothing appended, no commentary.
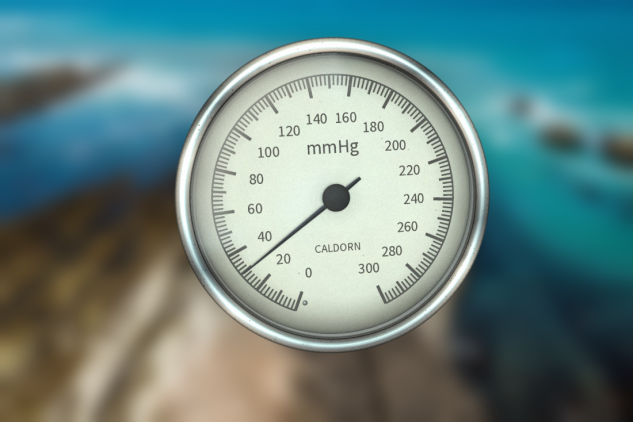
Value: 30 mmHg
